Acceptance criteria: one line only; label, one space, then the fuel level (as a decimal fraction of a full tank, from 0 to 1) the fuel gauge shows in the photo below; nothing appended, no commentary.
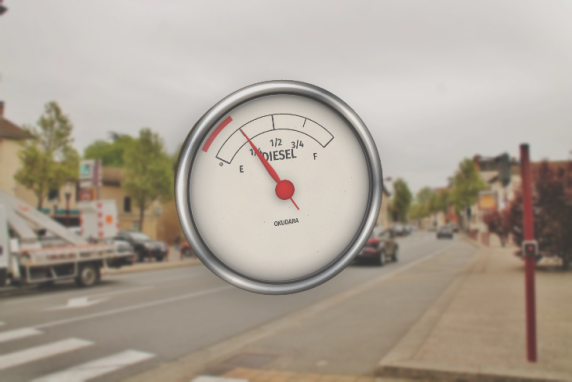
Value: 0.25
